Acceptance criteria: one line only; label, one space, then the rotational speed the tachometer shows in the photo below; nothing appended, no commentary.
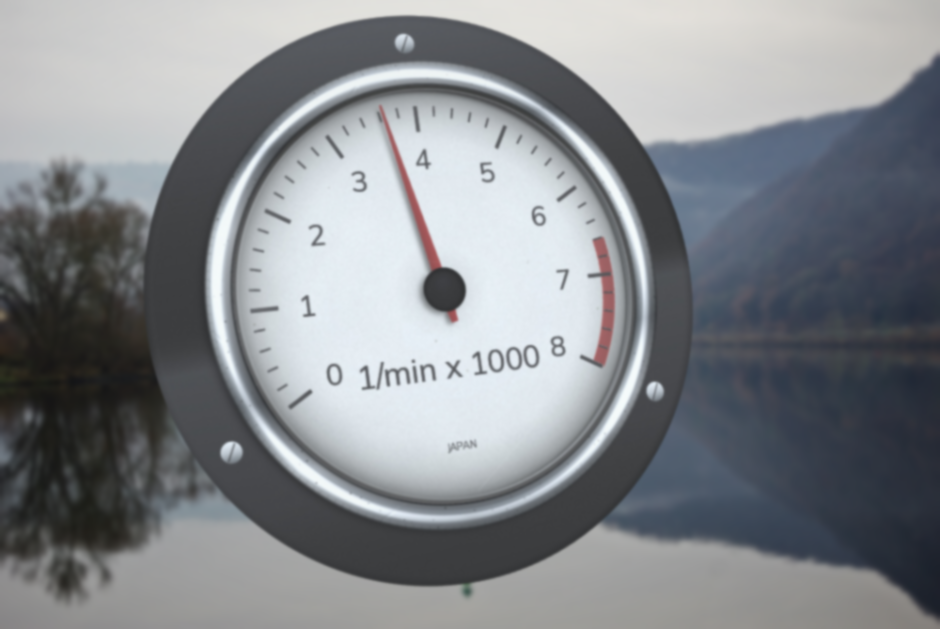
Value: 3600 rpm
